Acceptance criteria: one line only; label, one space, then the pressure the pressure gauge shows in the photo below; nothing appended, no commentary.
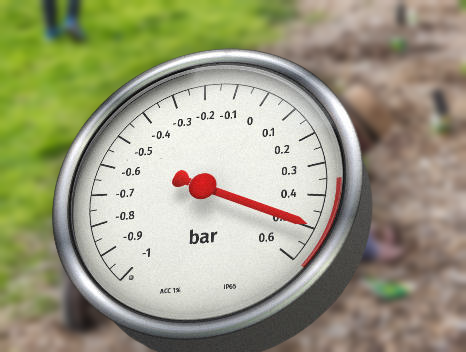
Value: 0.5 bar
